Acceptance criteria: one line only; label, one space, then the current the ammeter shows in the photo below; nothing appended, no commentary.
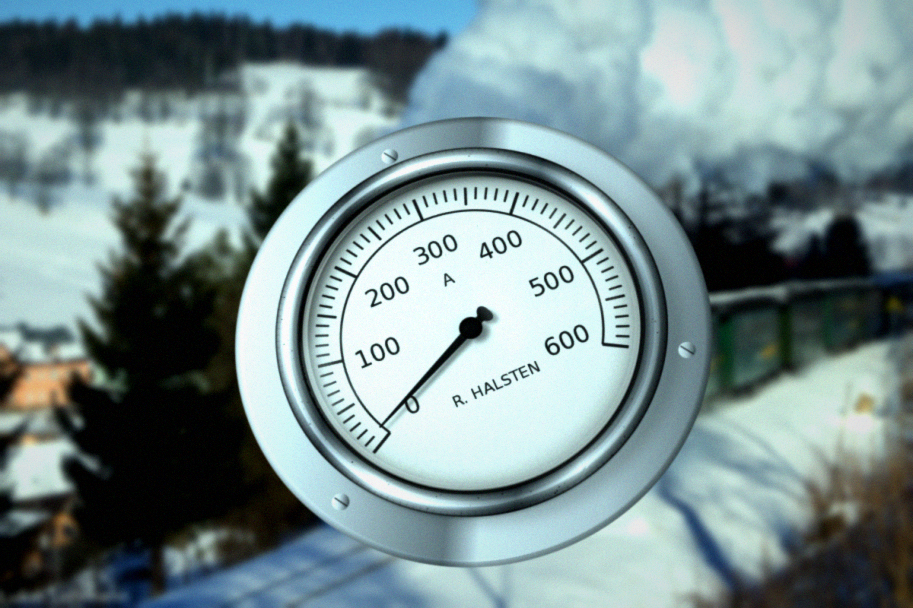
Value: 10 A
